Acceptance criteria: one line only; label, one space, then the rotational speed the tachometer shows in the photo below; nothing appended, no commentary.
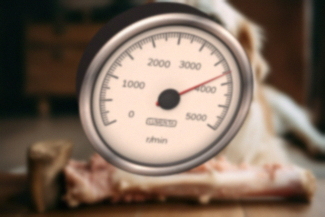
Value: 3750 rpm
